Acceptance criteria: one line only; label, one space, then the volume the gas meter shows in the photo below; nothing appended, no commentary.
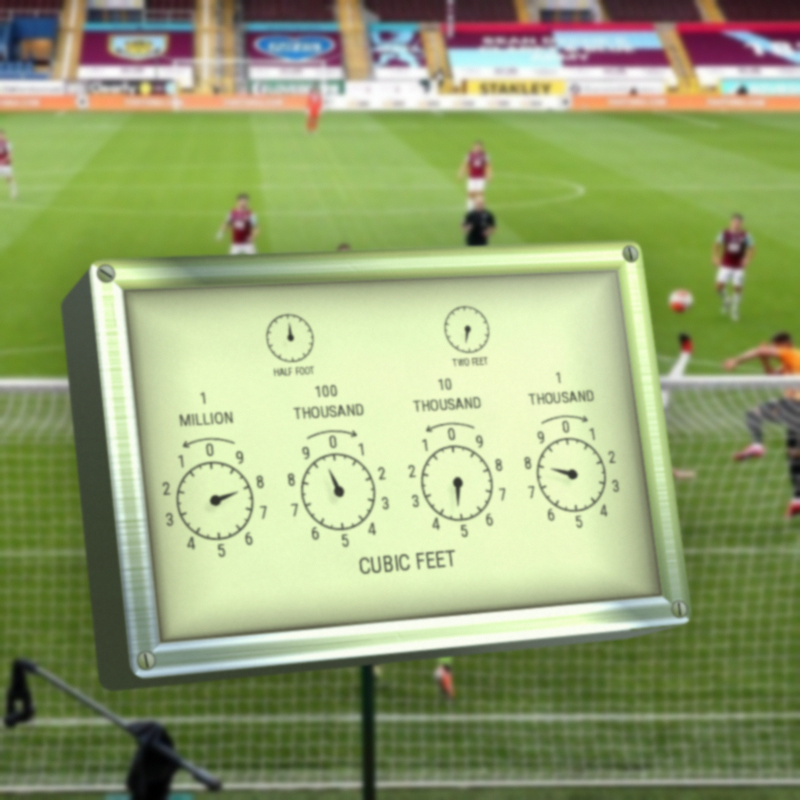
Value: 794800 ft³
